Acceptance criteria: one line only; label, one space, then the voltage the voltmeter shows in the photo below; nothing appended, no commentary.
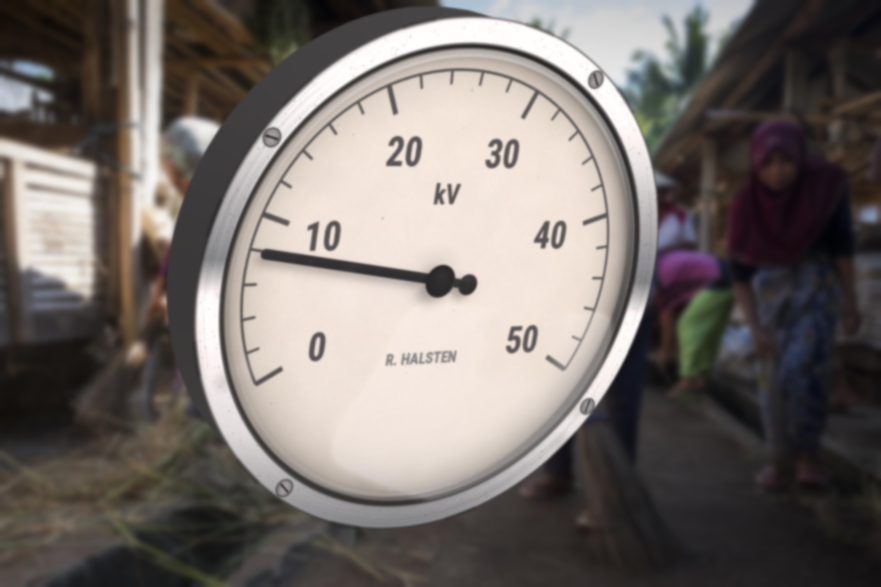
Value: 8 kV
